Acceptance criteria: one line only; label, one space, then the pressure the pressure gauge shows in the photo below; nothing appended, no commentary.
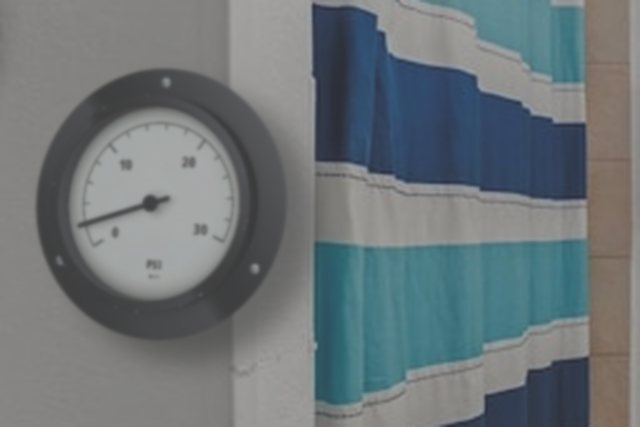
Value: 2 psi
